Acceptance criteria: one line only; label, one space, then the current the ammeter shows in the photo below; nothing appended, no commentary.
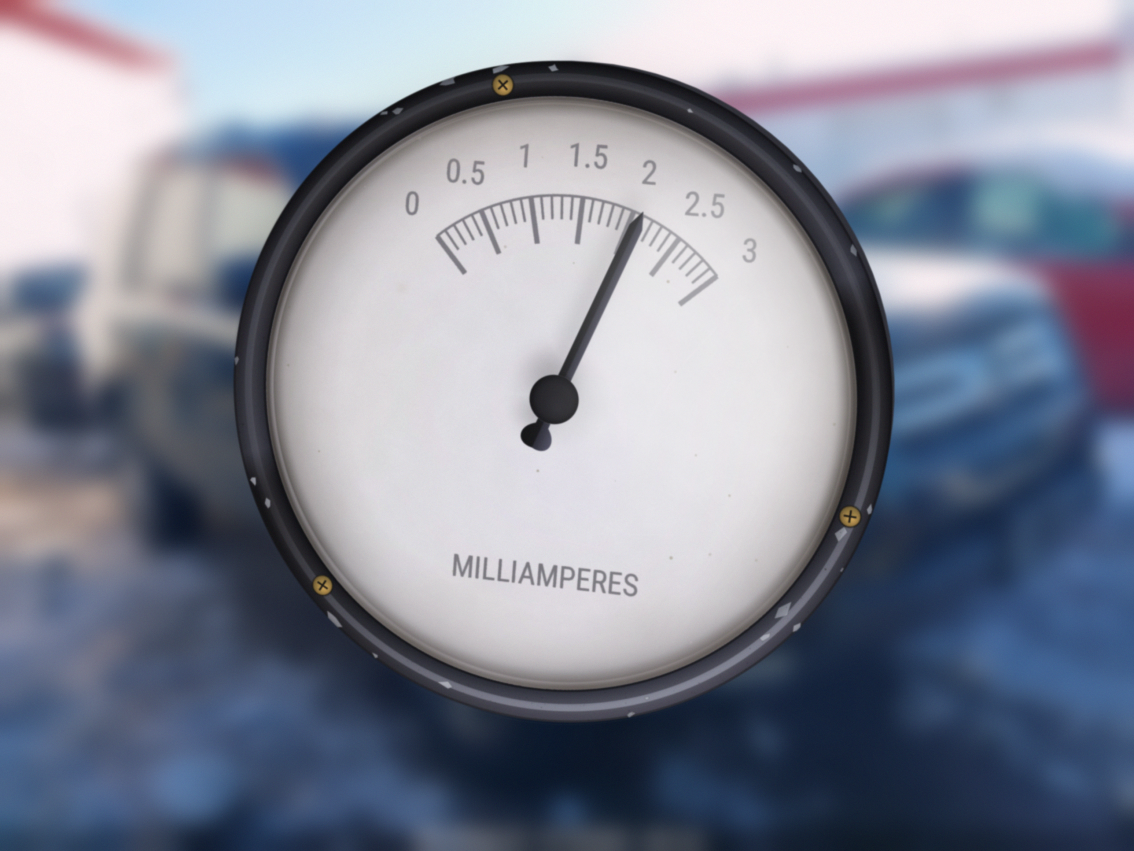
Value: 2.1 mA
